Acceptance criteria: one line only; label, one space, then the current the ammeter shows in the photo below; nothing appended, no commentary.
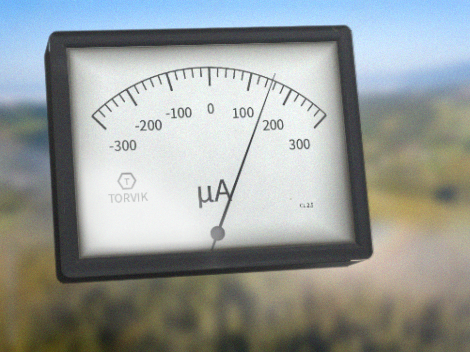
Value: 150 µA
